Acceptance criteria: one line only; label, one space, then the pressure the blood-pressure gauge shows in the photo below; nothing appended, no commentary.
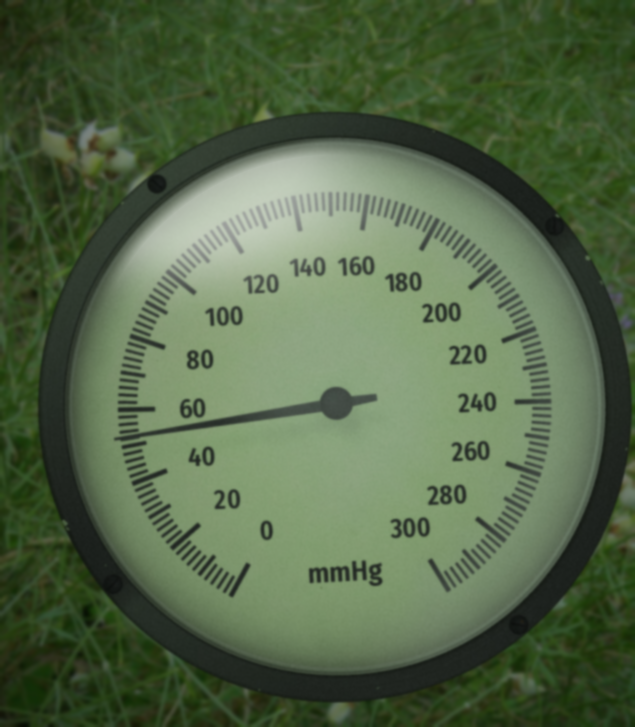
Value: 52 mmHg
